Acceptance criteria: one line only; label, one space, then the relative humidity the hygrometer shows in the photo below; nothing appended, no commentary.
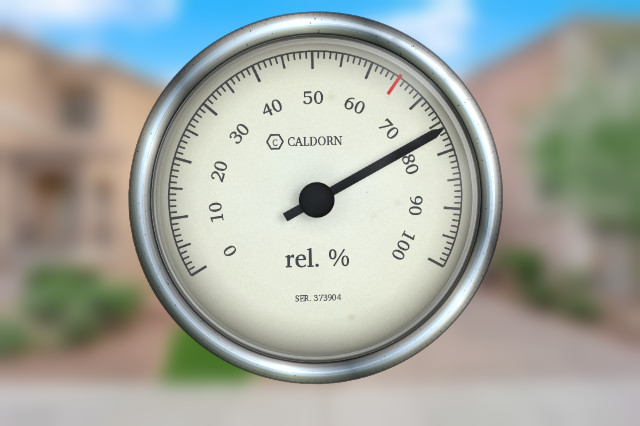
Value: 76 %
